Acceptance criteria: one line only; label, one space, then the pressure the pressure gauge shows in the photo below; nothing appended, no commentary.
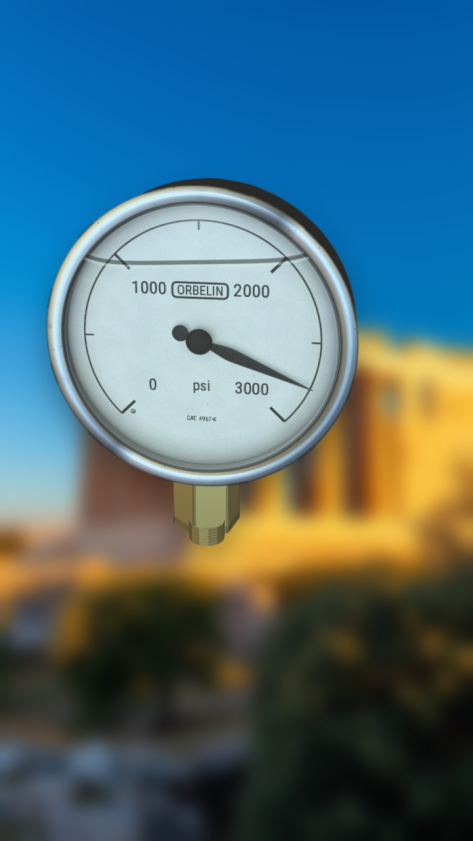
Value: 2750 psi
